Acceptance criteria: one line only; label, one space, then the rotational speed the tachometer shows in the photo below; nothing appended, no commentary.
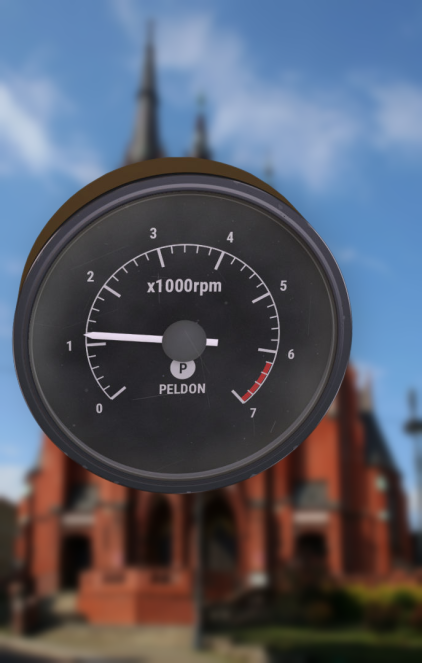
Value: 1200 rpm
